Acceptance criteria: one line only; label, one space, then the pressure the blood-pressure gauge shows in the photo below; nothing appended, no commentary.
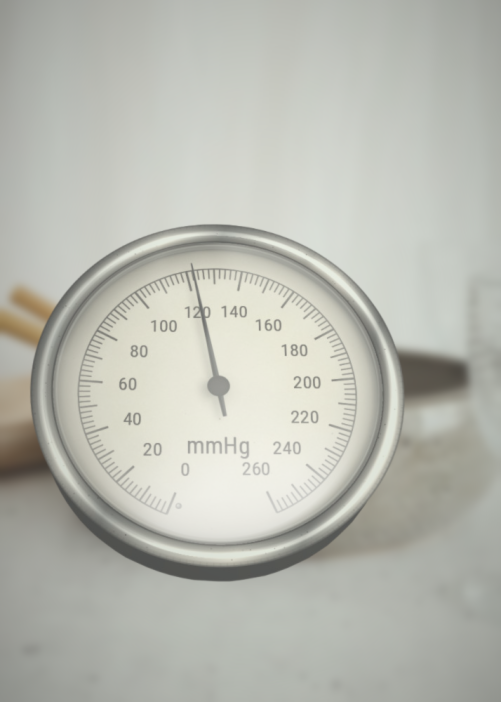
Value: 122 mmHg
